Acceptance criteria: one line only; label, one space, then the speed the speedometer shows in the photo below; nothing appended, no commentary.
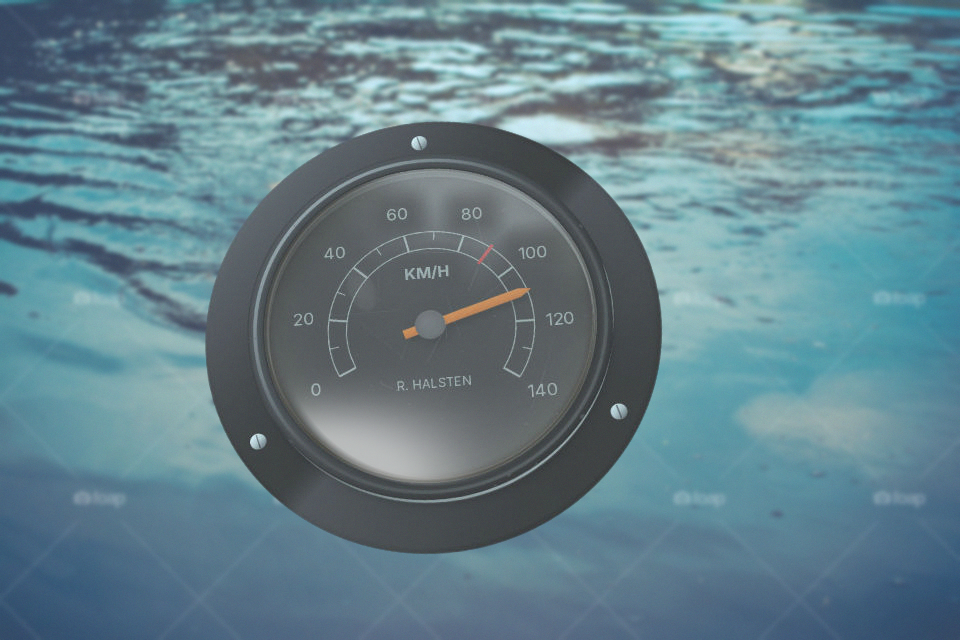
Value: 110 km/h
